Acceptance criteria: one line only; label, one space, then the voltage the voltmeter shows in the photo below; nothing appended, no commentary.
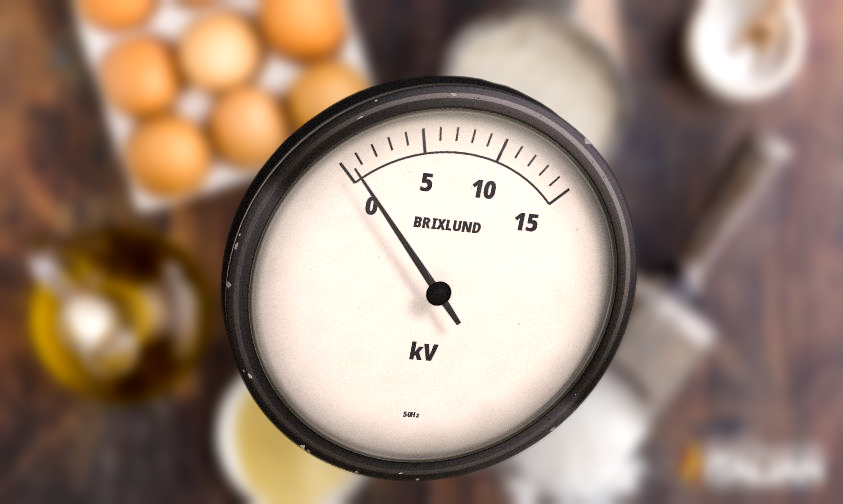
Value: 0.5 kV
